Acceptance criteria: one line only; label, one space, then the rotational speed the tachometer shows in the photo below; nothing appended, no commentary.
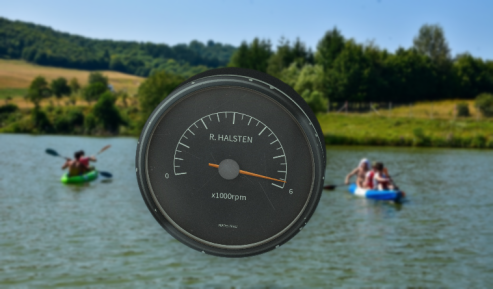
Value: 5750 rpm
